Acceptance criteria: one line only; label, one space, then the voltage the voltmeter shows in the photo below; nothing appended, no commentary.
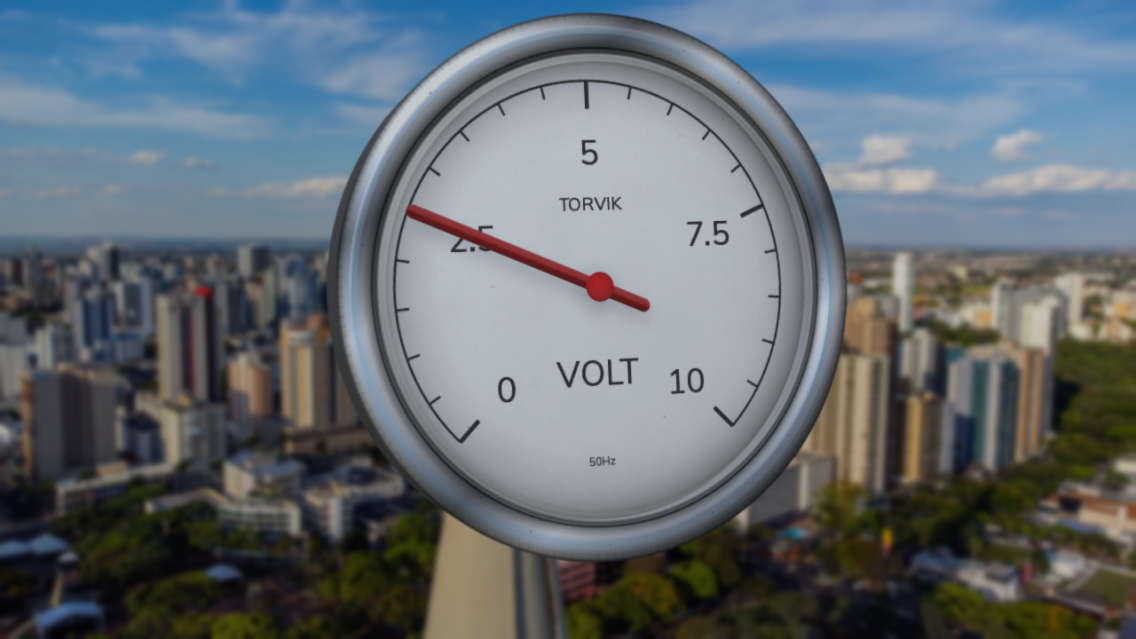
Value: 2.5 V
